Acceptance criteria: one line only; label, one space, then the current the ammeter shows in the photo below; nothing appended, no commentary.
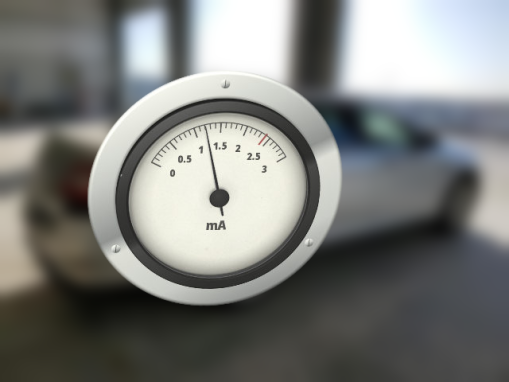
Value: 1.2 mA
